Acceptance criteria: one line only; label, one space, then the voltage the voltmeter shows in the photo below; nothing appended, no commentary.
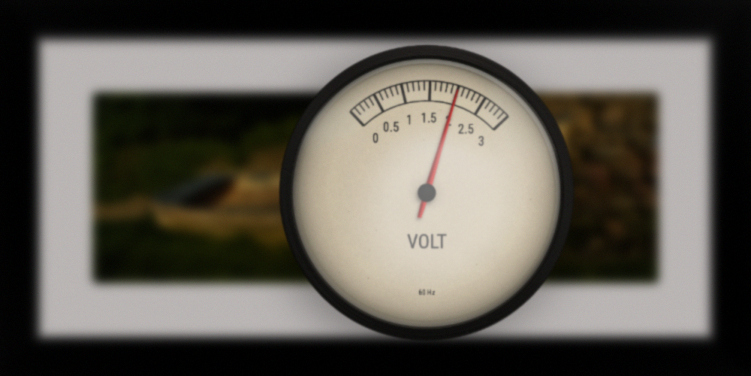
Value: 2 V
